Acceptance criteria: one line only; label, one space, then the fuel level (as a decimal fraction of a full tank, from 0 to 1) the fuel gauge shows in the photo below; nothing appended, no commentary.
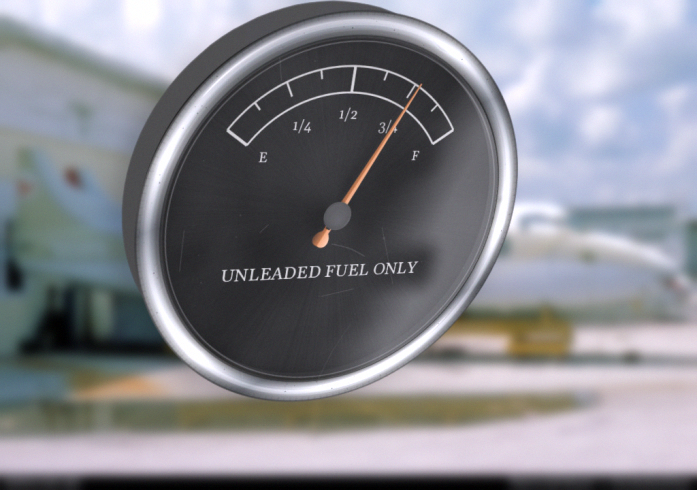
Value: 0.75
